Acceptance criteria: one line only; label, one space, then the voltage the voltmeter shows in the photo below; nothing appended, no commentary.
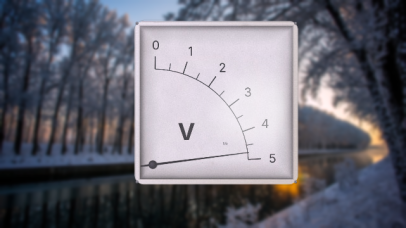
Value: 4.75 V
